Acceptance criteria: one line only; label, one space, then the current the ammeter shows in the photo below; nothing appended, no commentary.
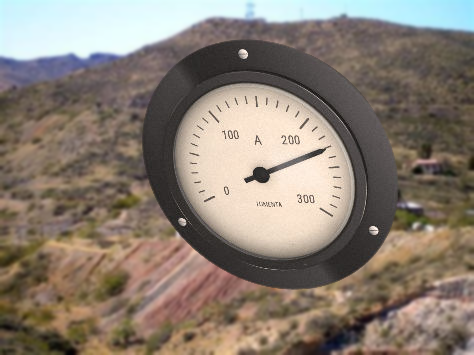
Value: 230 A
